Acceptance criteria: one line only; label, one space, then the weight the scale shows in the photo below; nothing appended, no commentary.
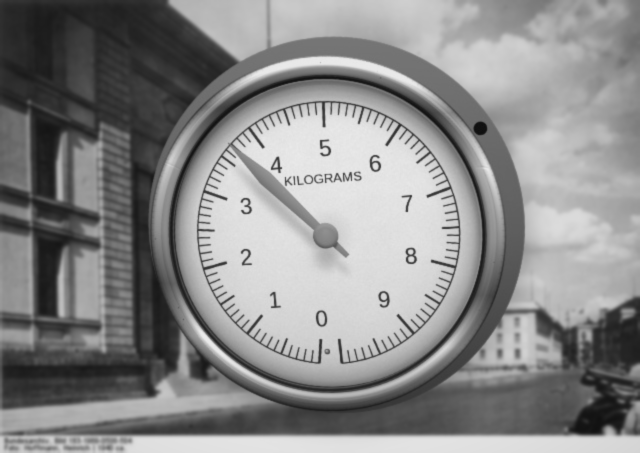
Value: 3.7 kg
